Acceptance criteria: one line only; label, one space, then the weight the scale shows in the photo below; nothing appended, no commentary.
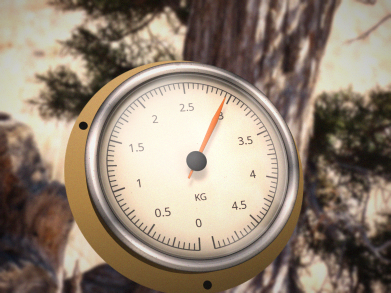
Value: 2.95 kg
